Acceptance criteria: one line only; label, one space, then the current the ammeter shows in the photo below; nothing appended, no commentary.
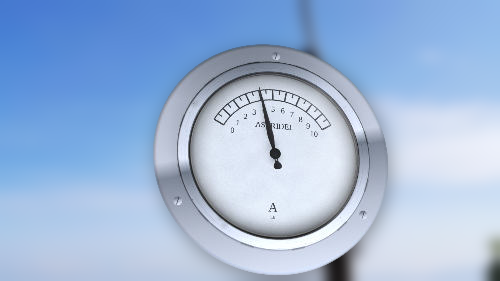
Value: 4 A
